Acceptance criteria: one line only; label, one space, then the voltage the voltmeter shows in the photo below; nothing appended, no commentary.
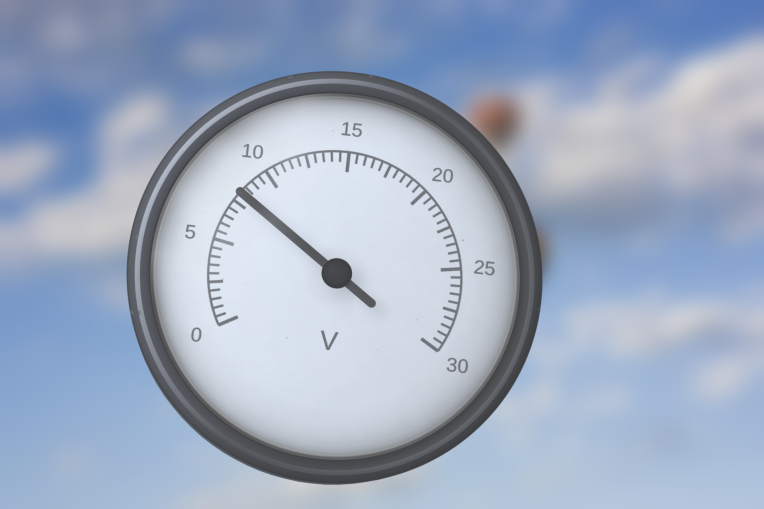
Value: 8 V
